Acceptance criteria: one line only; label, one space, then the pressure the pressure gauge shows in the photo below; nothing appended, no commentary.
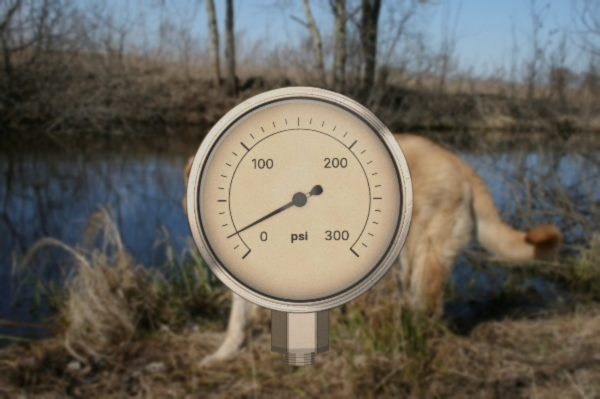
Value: 20 psi
